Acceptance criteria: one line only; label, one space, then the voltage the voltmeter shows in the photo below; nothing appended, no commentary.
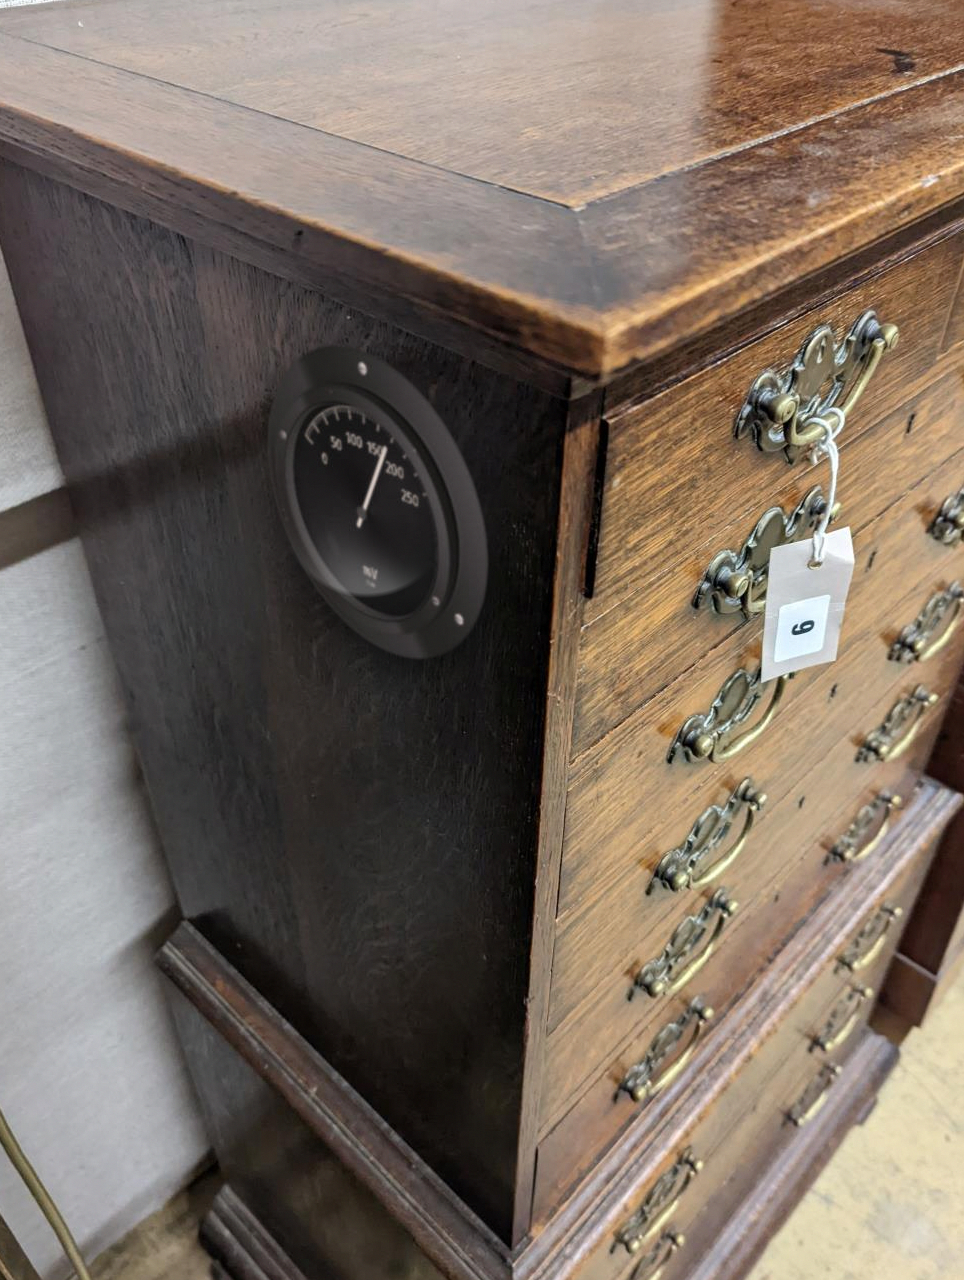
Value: 175 mV
